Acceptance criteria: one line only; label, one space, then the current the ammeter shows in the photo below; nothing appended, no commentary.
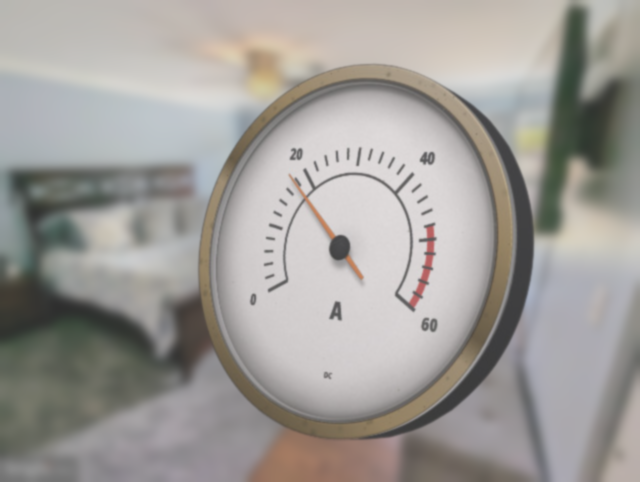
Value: 18 A
